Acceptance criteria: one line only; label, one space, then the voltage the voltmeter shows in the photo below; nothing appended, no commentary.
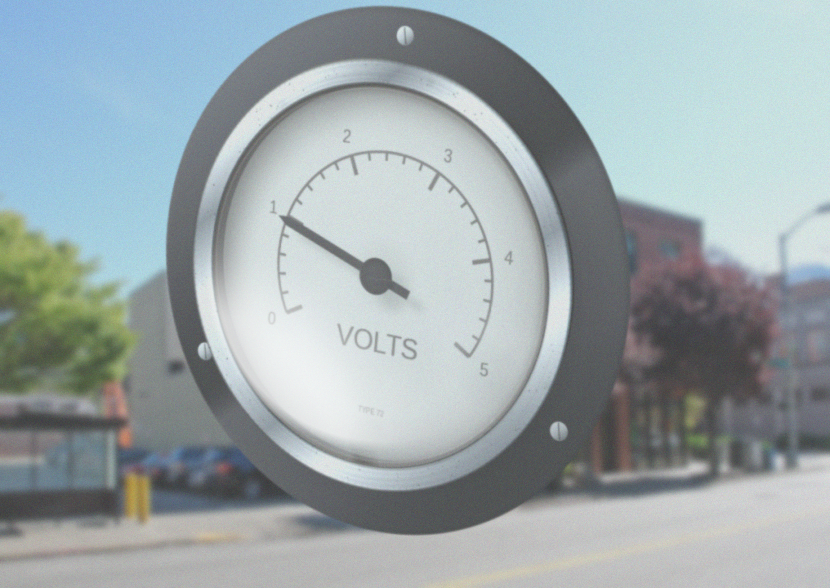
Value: 1 V
